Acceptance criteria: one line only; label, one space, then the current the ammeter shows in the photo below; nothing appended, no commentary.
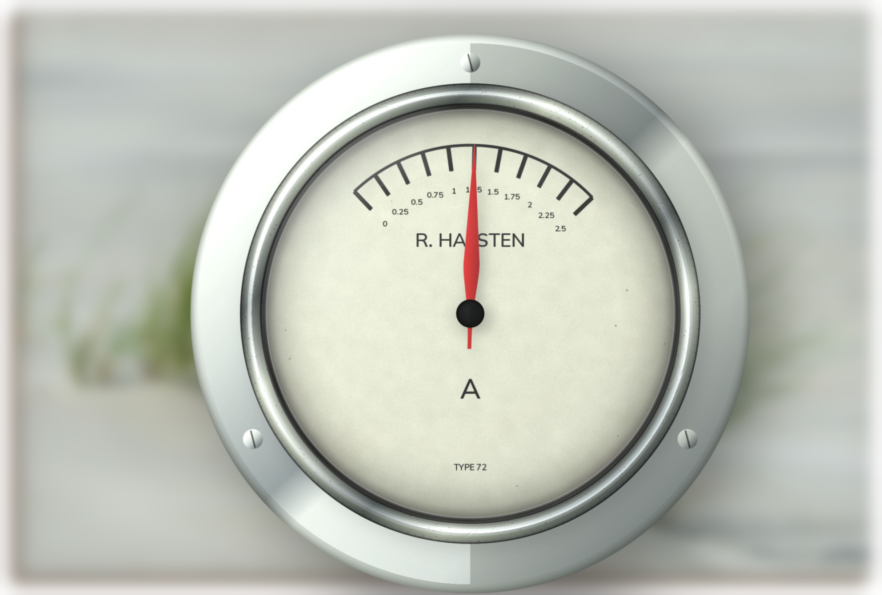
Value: 1.25 A
